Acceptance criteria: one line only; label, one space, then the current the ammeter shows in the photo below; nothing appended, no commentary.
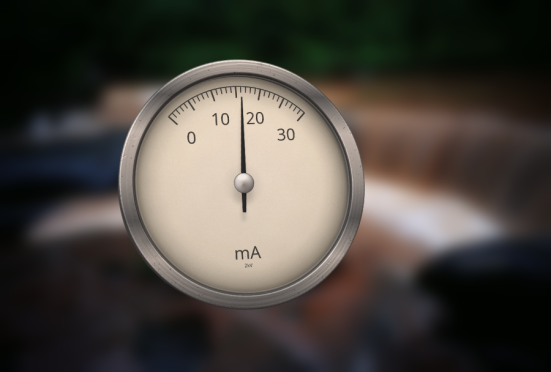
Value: 16 mA
